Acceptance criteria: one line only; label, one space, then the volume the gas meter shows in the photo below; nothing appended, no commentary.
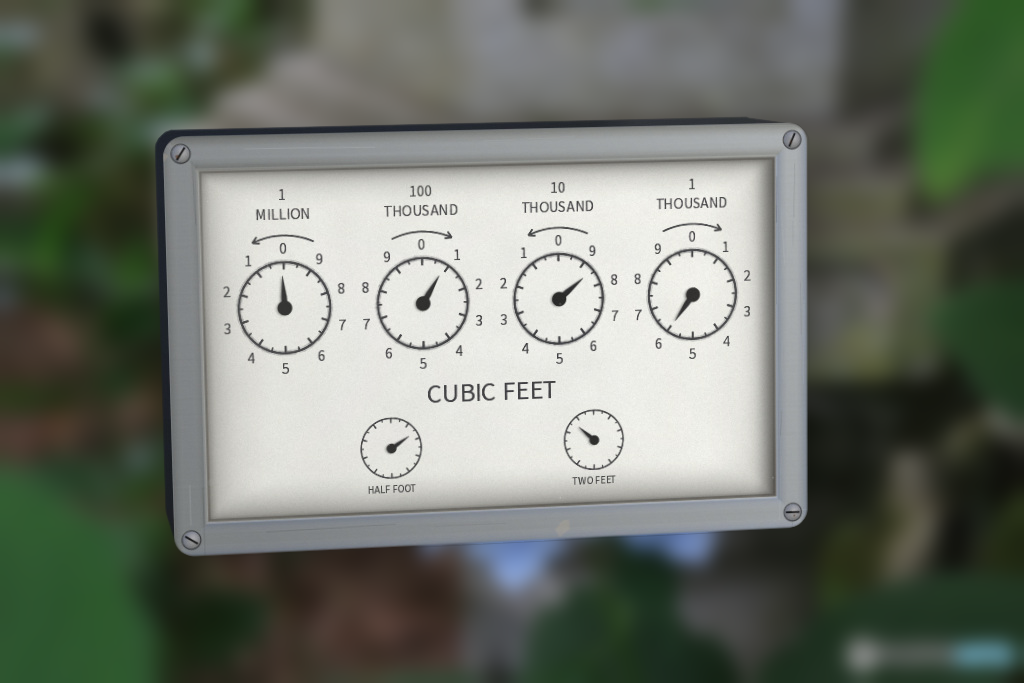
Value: 8600 ft³
